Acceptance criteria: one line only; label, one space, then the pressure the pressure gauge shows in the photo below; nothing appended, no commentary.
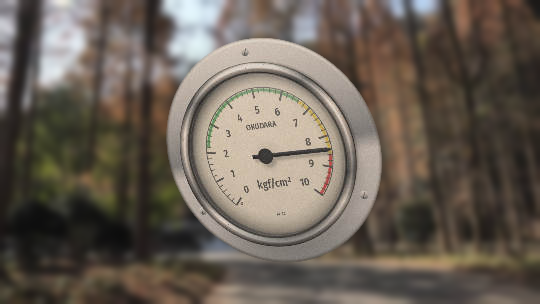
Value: 8.4 kg/cm²
